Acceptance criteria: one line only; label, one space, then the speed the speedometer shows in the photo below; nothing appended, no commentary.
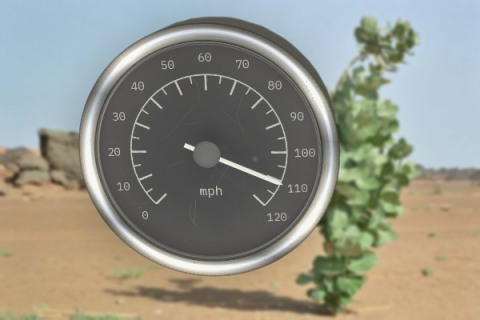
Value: 110 mph
